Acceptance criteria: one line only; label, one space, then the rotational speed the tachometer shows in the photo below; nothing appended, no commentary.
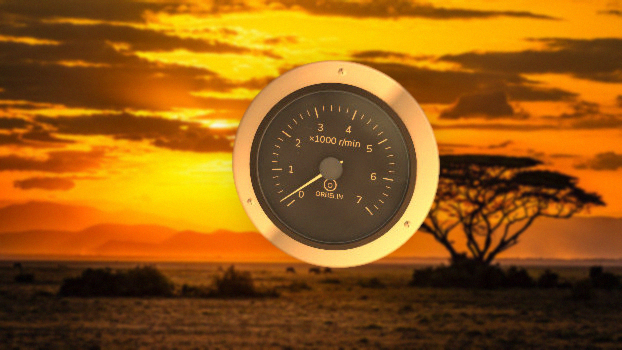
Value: 200 rpm
